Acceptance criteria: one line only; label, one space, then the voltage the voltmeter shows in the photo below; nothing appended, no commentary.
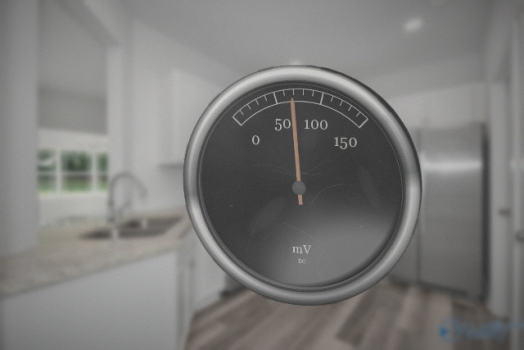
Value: 70 mV
